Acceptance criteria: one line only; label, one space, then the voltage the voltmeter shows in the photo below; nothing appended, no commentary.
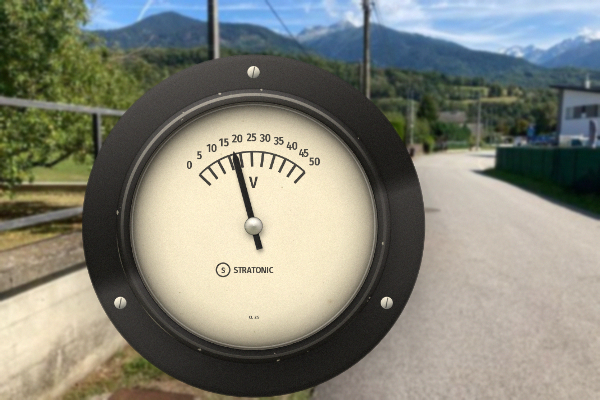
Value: 17.5 V
